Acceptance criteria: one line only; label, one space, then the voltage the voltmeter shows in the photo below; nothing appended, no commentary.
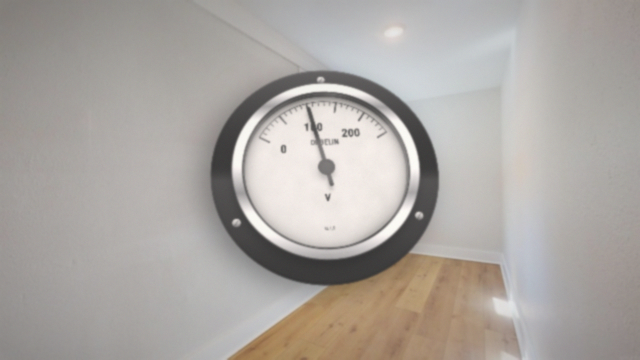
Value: 100 V
